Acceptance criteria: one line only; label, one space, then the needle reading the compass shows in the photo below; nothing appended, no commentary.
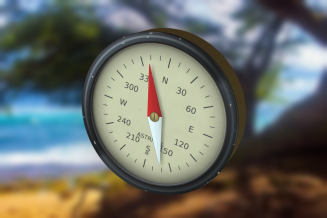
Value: 340 °
